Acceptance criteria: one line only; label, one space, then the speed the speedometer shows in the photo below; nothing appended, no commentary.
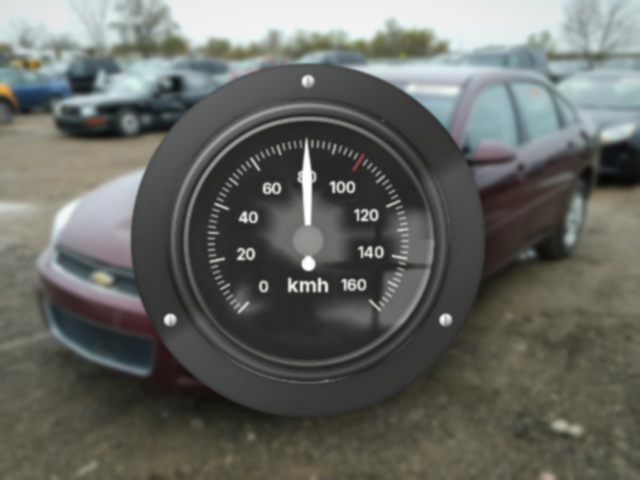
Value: 80 km/h
